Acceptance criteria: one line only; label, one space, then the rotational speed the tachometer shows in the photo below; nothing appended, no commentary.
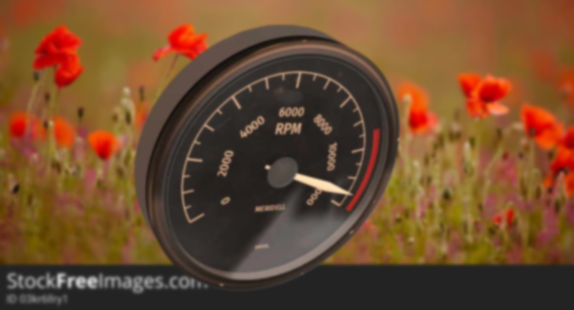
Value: 11500 rpm
